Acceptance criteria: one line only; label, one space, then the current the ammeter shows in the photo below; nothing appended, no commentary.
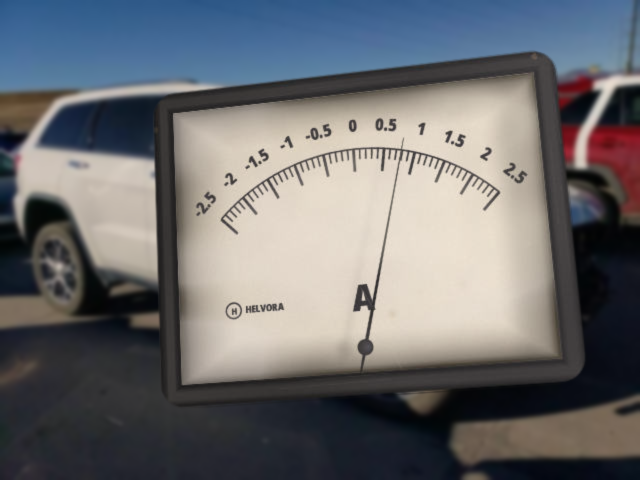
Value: 0.8 A
